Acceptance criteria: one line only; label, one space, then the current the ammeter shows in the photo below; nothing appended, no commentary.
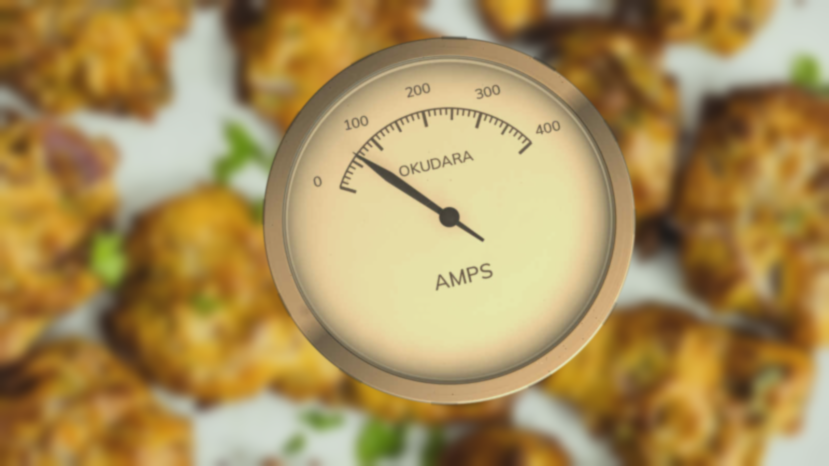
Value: 60 A
